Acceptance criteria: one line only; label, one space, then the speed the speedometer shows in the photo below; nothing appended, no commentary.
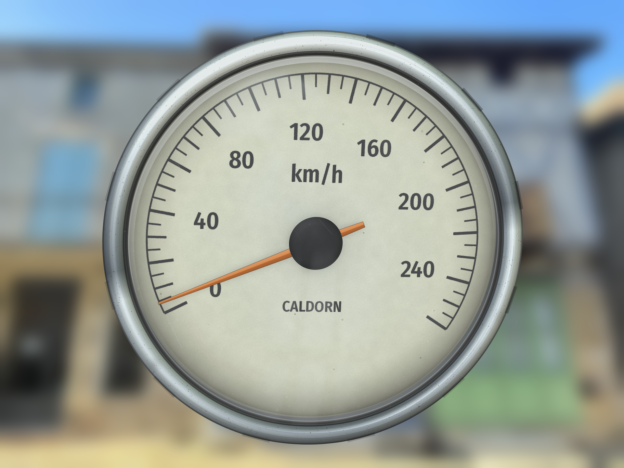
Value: 5 km/h
